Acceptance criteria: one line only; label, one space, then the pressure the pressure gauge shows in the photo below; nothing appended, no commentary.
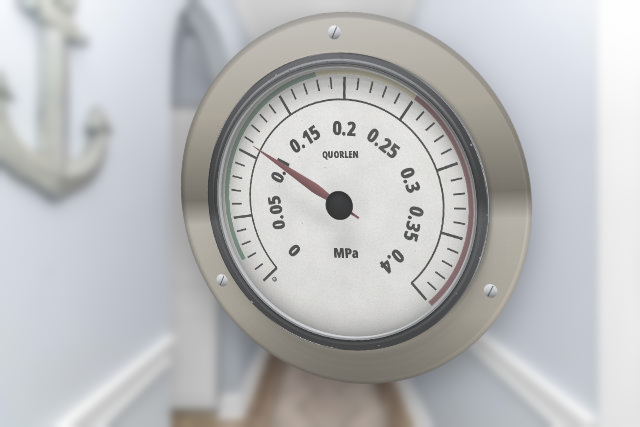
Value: 0.11 MPa
